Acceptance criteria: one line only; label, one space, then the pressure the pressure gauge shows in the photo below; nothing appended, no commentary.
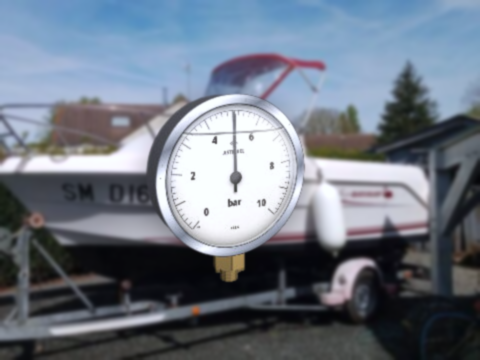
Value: 5 bar
